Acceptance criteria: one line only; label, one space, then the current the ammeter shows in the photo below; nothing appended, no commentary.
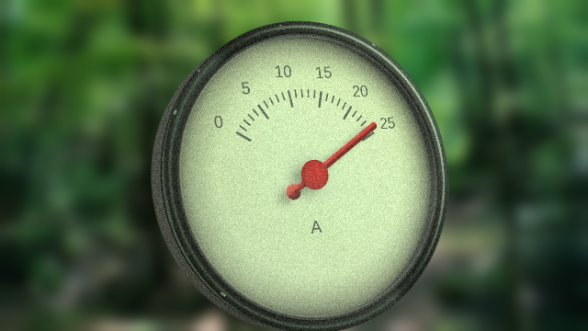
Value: 24 A
